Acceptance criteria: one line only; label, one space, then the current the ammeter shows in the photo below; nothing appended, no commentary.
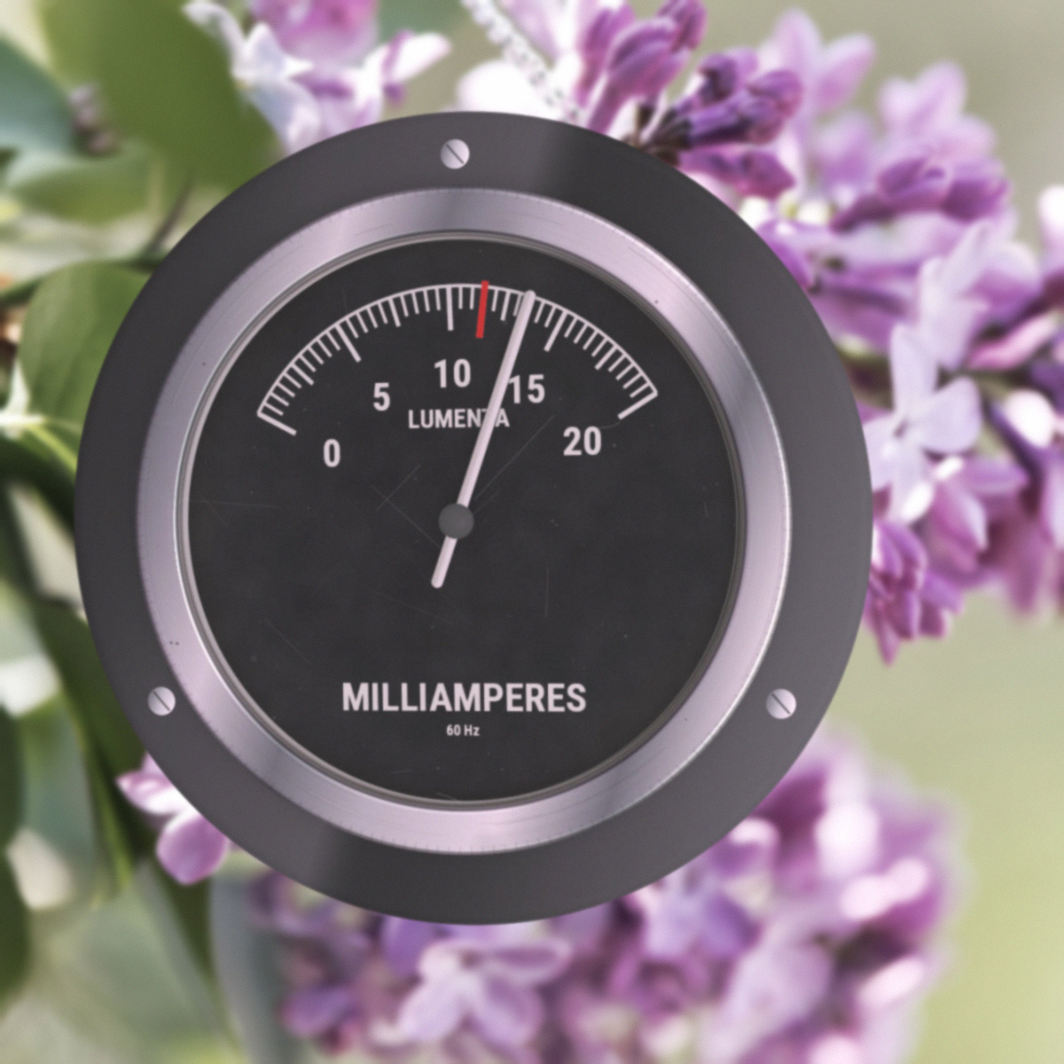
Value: 13.5 mA
